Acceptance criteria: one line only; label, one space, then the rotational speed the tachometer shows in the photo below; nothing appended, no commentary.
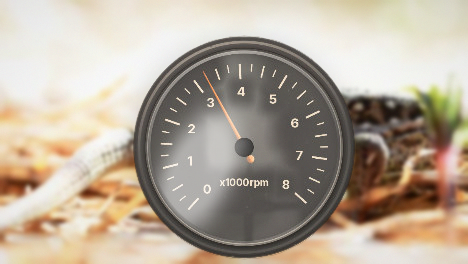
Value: 3250 rpm
